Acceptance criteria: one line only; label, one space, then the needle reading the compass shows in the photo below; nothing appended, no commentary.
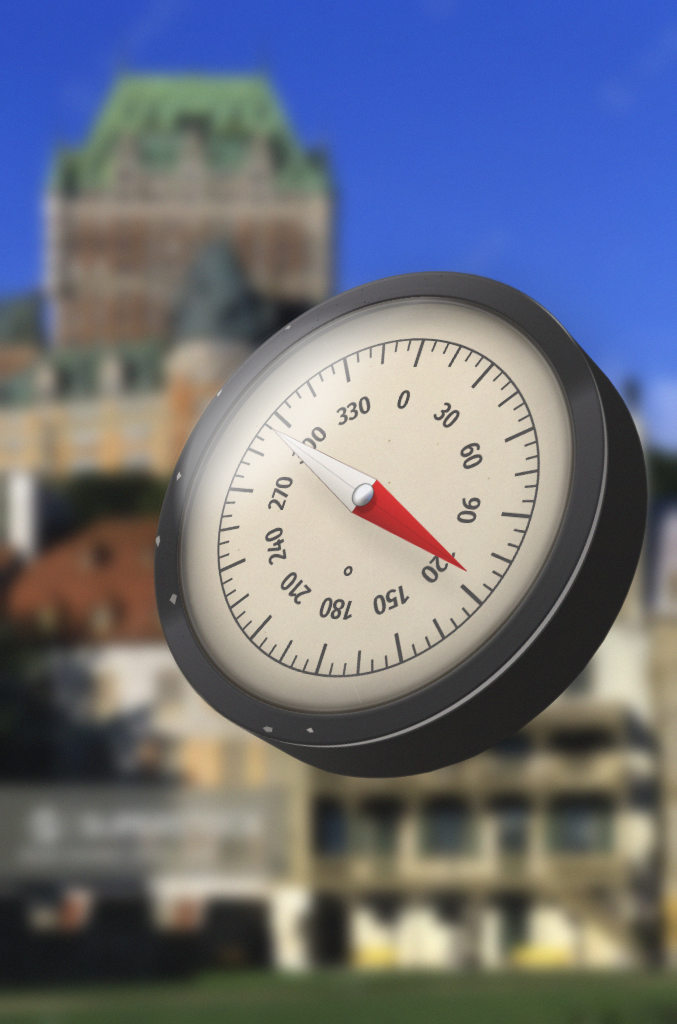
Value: 115 °
